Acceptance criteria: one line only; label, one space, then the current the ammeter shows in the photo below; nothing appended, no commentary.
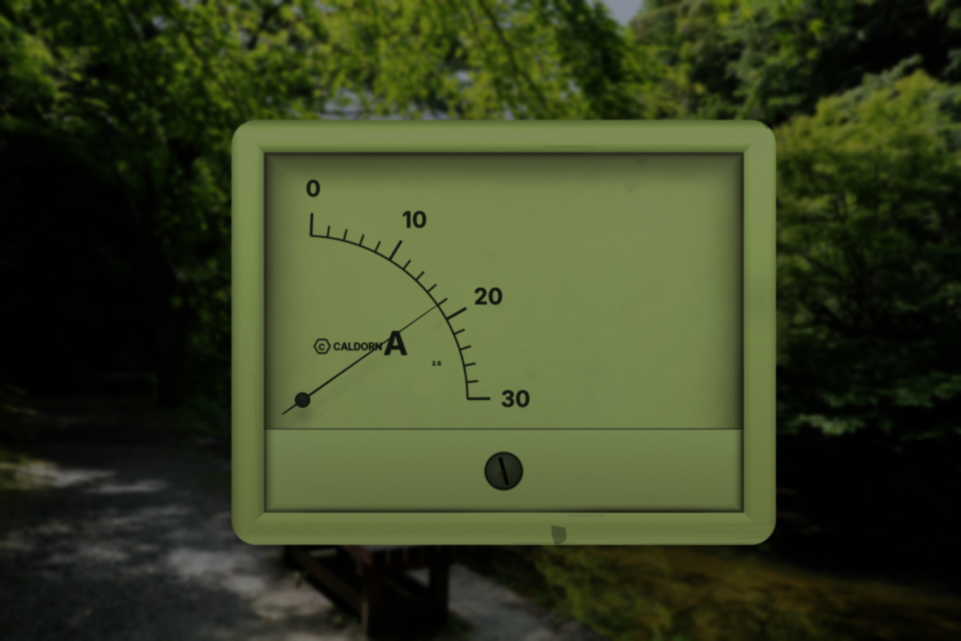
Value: 18 A
